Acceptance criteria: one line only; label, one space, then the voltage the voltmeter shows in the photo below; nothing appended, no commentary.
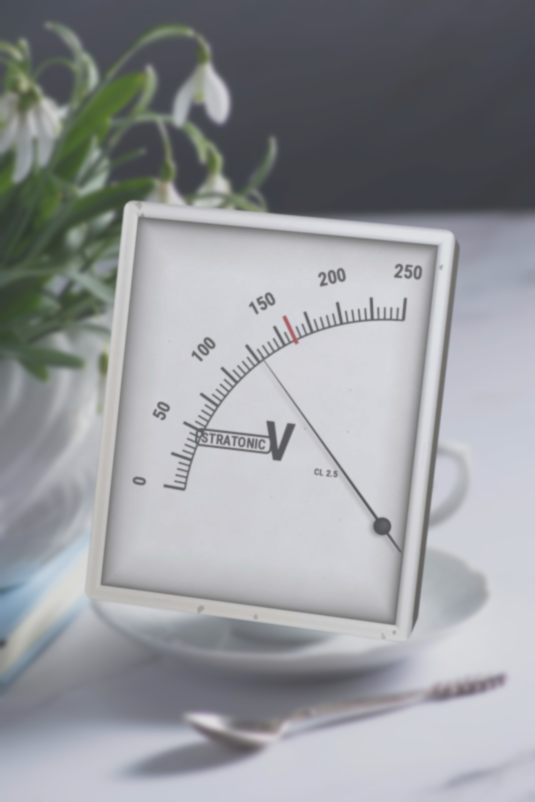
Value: 130 V
